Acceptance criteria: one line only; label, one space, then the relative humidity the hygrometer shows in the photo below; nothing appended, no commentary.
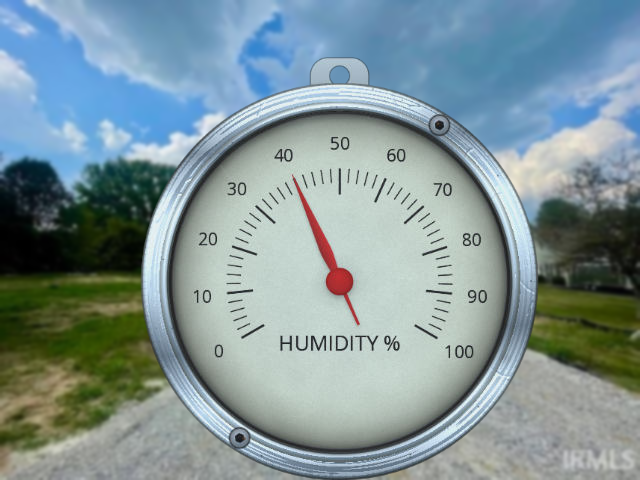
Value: 40 %
